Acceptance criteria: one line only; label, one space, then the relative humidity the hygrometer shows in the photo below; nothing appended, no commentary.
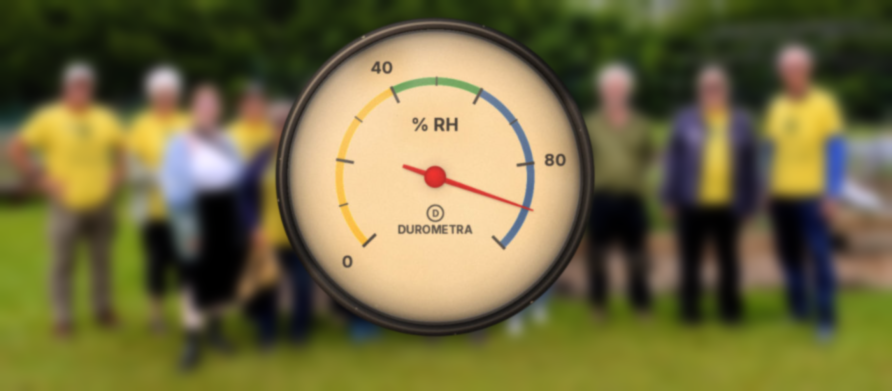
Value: 90 %
